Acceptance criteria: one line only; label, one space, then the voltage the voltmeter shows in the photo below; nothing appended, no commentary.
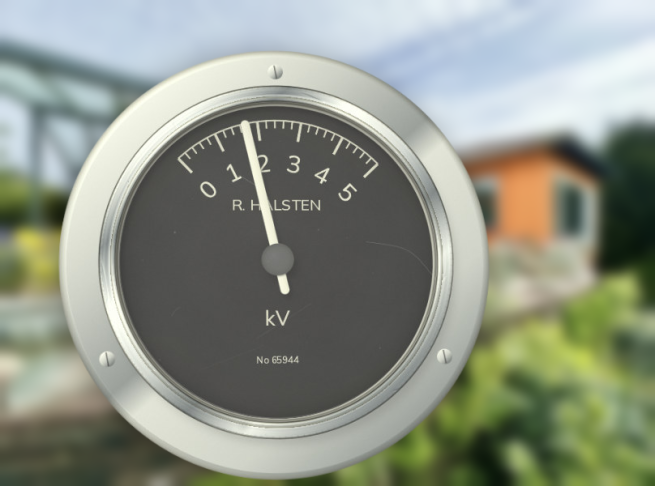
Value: 1.7 kV
